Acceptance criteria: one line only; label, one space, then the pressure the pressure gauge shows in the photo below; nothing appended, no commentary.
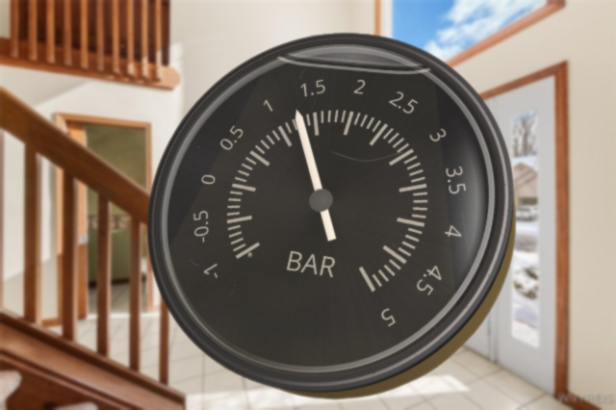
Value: 1.3 bar
